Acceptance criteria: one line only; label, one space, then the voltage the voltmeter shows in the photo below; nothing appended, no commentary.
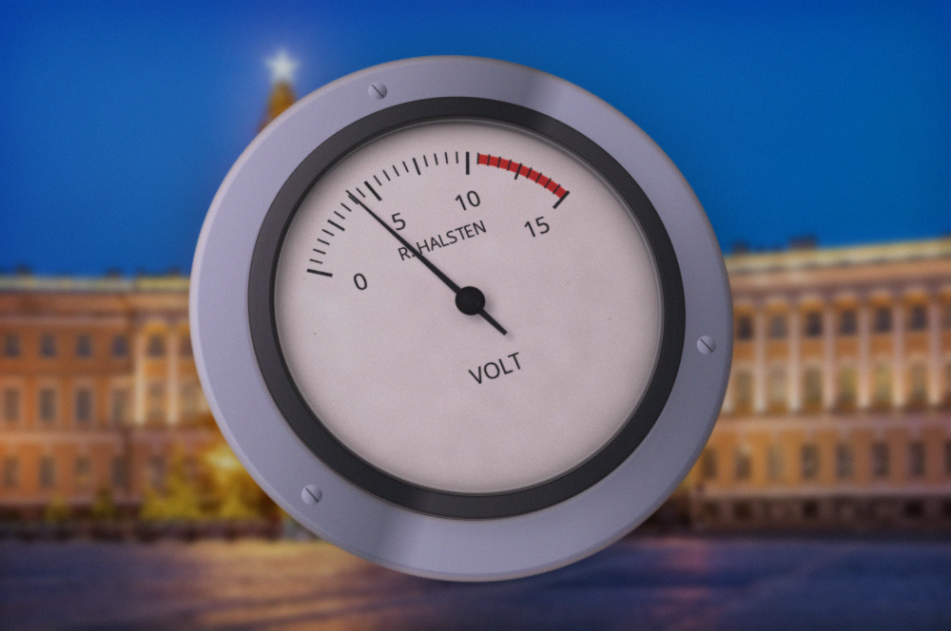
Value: 4 V
